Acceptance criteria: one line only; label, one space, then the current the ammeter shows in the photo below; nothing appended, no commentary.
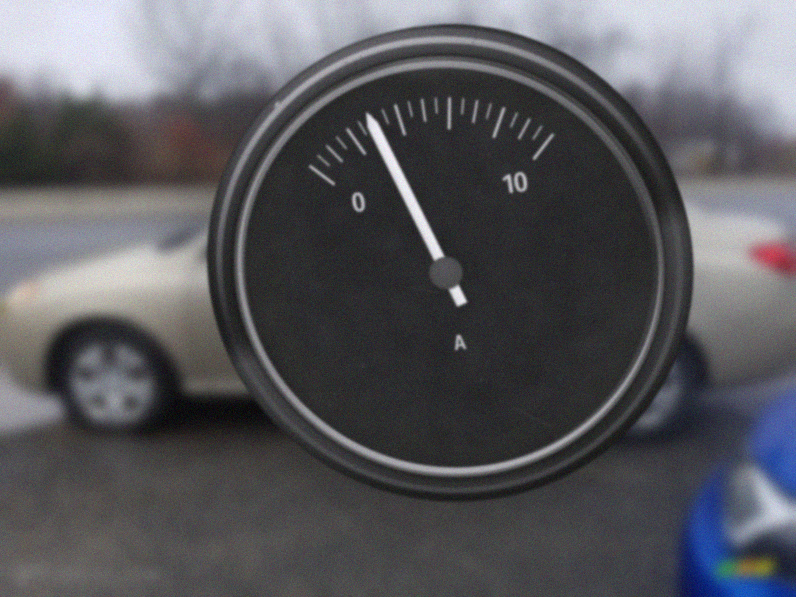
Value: 3 A
